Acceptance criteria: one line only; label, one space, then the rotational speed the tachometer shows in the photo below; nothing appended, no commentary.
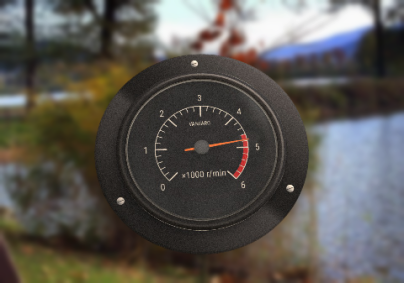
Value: 4800 rpm
